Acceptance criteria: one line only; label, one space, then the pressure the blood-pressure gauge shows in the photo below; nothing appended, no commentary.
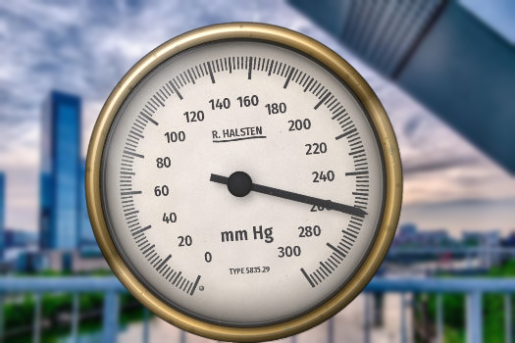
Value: 258 mmHg
